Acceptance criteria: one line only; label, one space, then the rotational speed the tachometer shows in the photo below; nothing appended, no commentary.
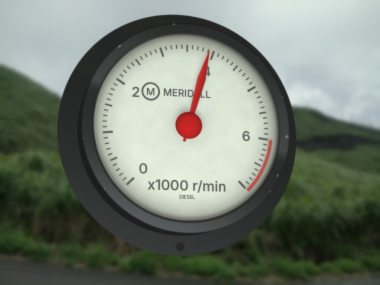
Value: 3900 rpm
